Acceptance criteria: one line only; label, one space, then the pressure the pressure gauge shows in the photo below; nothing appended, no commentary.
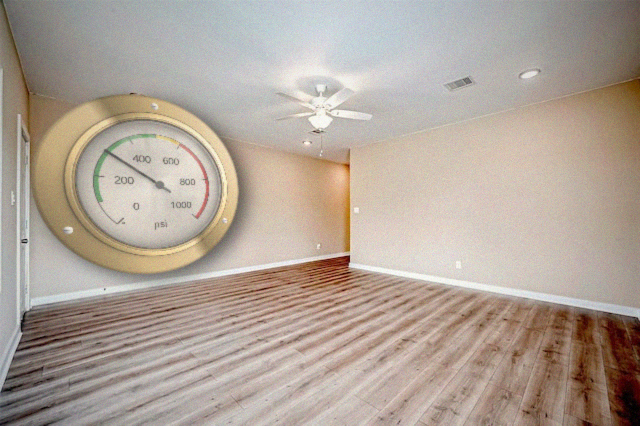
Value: 300 psi
